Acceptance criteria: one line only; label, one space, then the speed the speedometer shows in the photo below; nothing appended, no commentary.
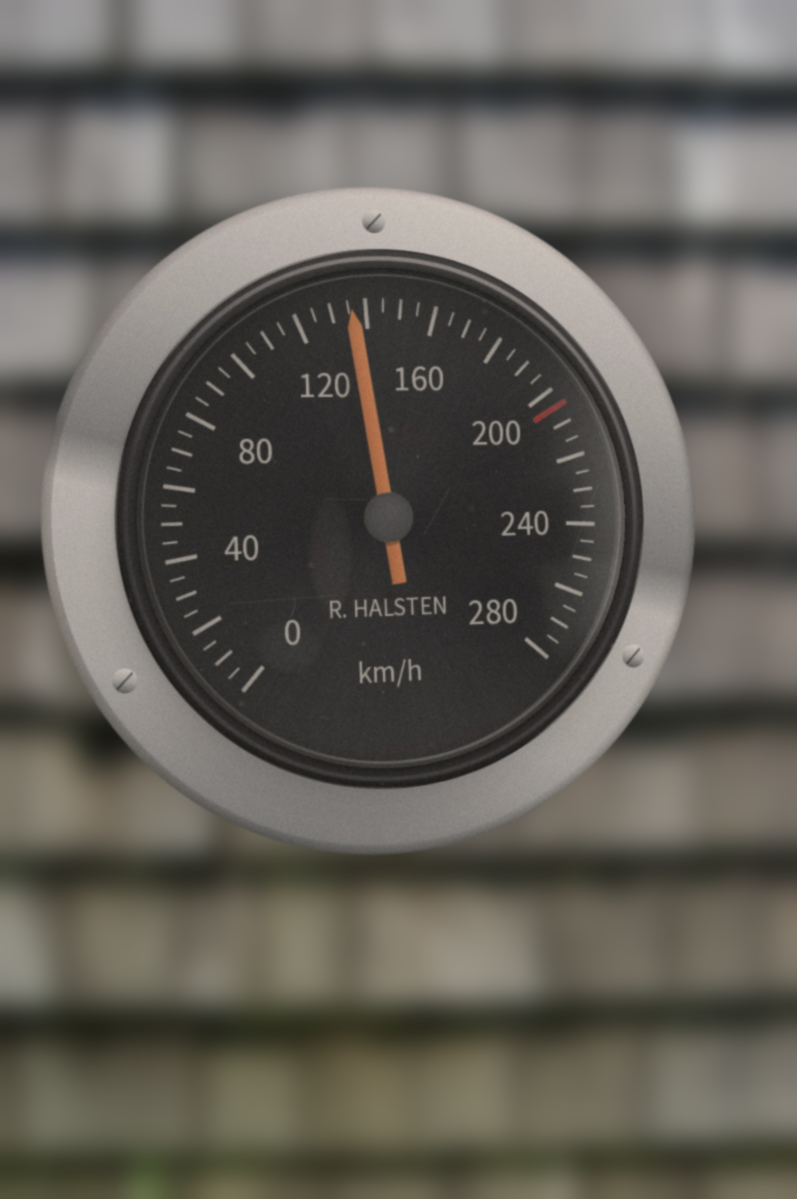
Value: 135 km/h
